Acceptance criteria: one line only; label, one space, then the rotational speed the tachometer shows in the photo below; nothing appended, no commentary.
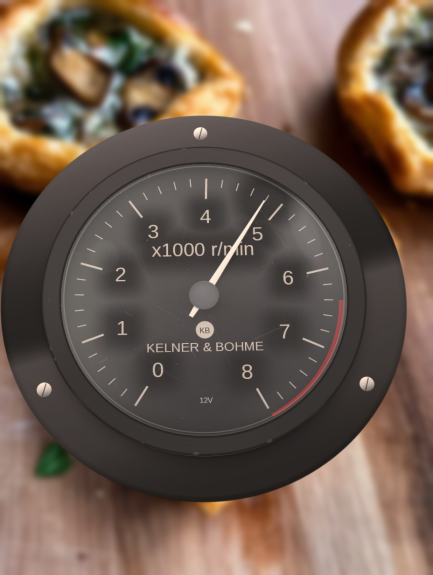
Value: 4800 rpm
